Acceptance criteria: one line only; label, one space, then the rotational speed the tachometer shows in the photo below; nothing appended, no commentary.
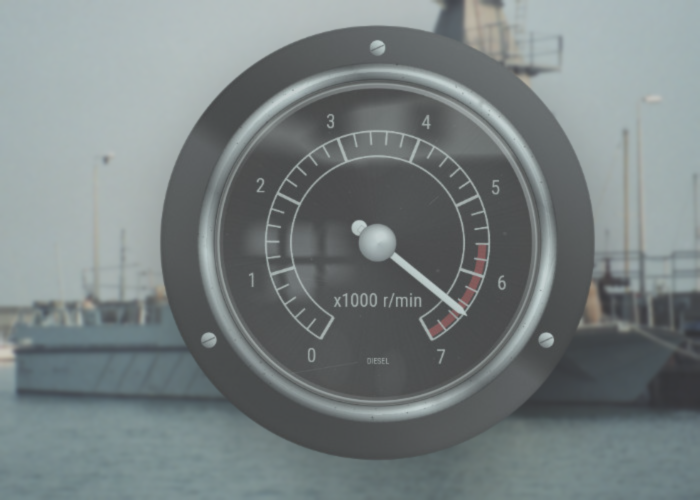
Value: 6500 rpm
